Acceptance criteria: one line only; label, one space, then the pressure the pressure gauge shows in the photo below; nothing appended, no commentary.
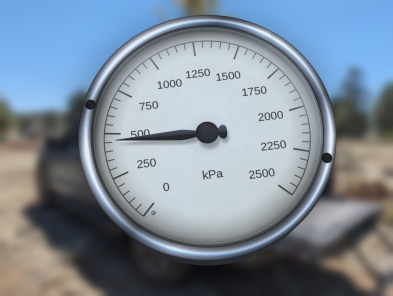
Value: 450 kPa
